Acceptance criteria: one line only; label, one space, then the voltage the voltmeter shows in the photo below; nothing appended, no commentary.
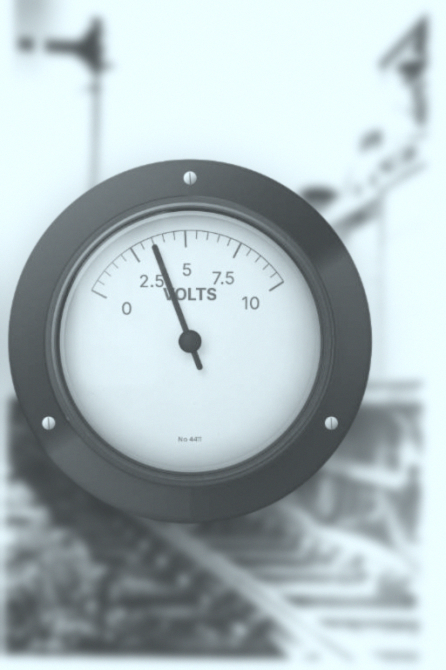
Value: 3.5 V
